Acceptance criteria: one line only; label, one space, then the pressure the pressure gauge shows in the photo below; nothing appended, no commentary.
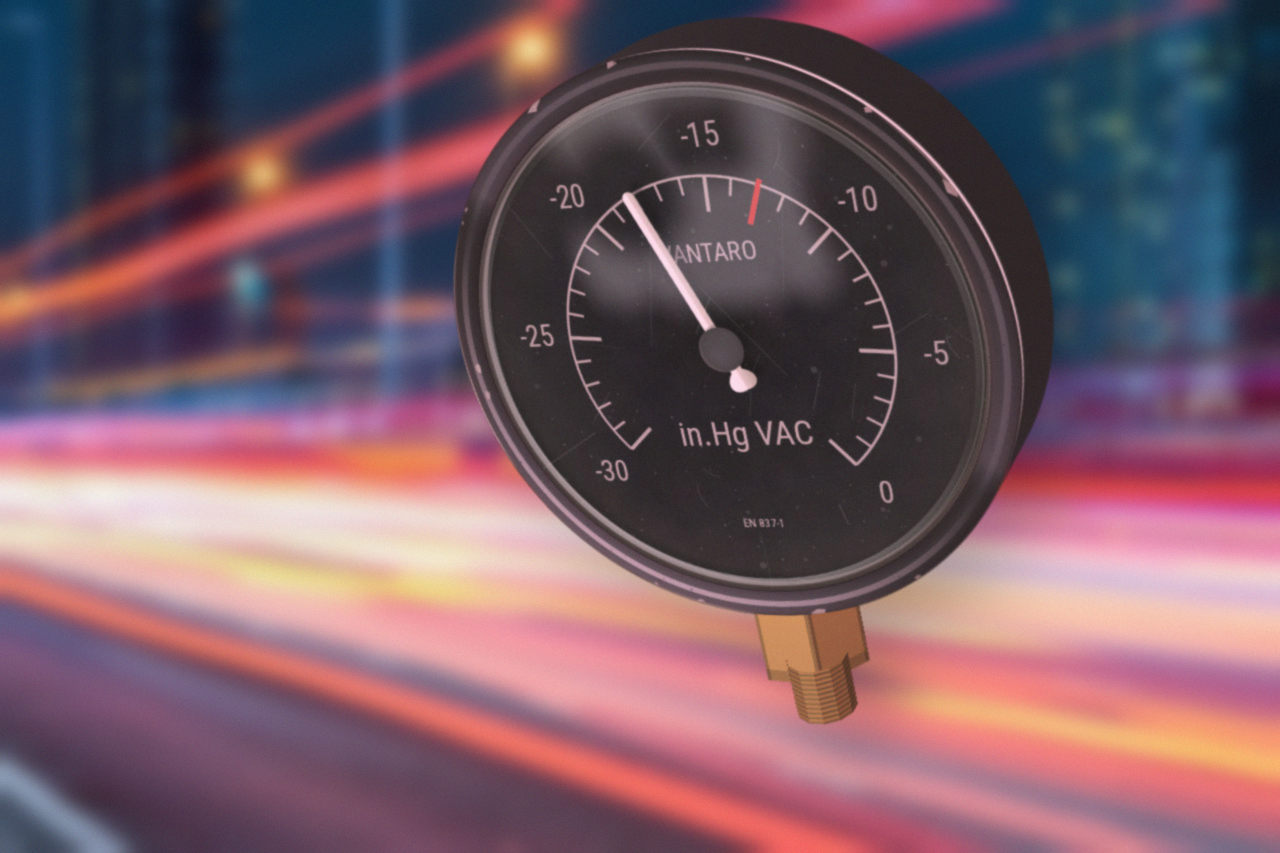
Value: -18 inHg
